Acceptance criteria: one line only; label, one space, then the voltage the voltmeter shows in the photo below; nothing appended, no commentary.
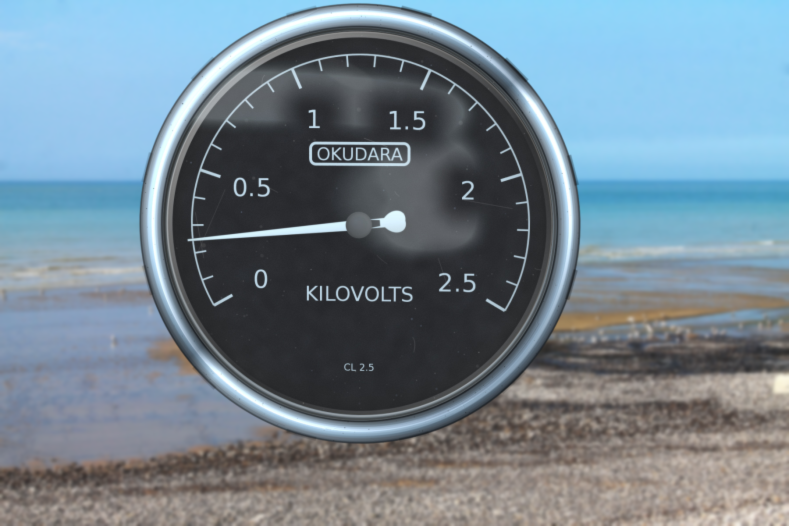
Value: 0.25 kV
